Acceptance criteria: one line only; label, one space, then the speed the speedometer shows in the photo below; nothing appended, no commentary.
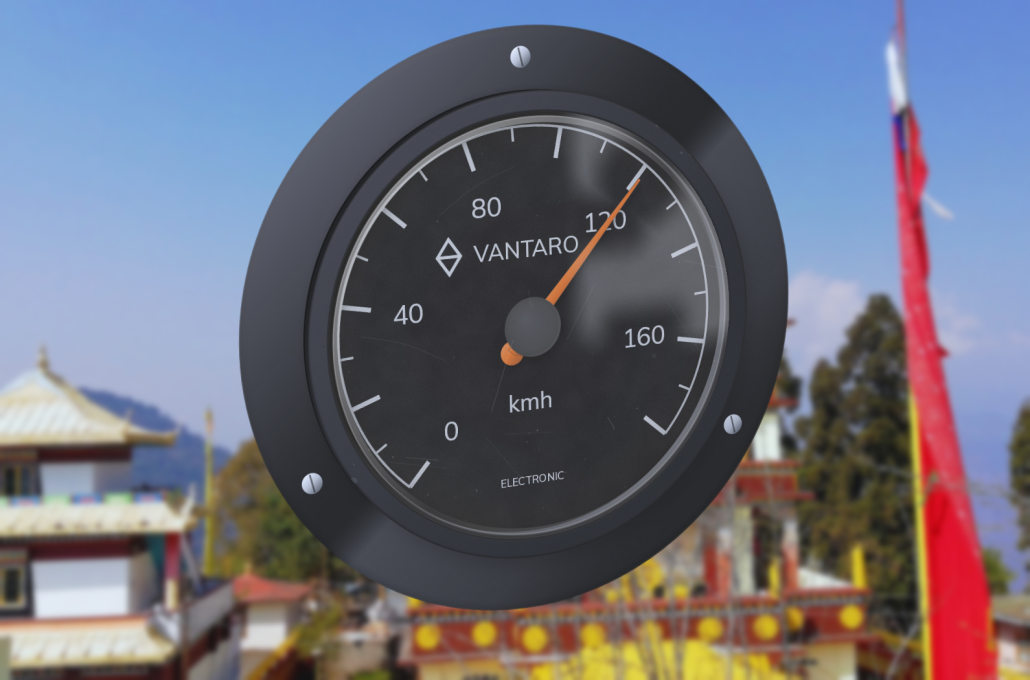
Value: 120 km/h
